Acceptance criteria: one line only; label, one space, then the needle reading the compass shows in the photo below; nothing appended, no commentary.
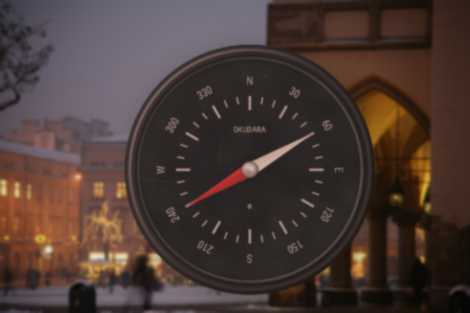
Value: 240 °
